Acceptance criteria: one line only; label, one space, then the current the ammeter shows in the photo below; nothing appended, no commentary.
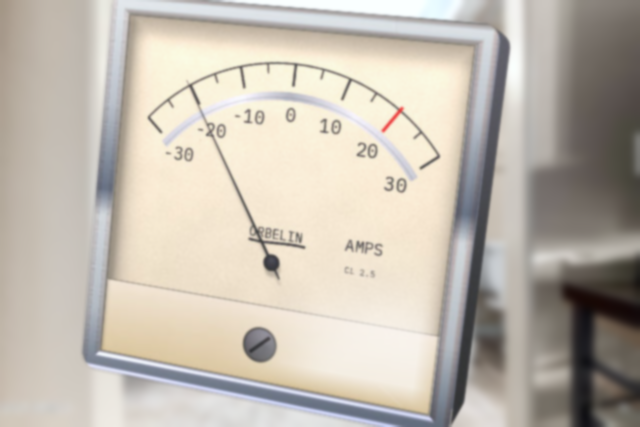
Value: -20 A
